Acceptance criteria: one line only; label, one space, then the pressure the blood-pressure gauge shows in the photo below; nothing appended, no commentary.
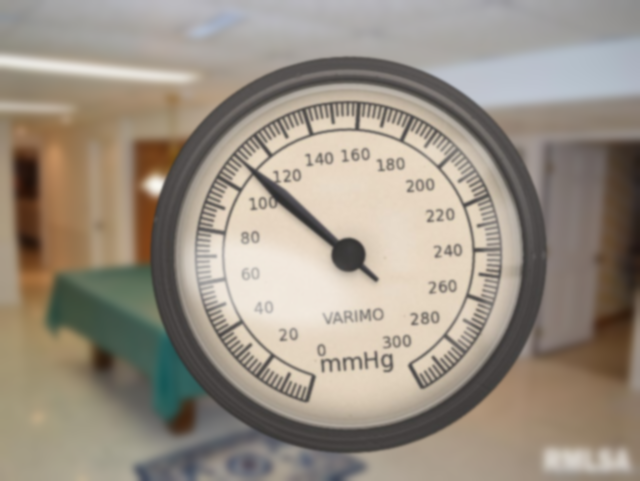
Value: 110 mmHg
